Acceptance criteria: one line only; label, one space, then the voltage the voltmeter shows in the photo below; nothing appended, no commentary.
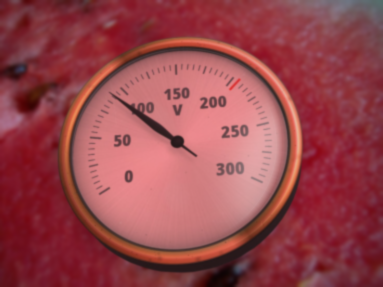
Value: 90 V
